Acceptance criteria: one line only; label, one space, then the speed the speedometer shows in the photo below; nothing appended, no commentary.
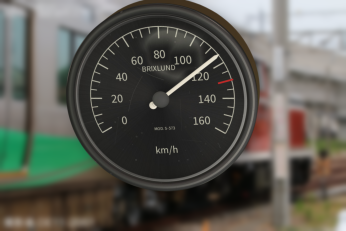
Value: 115 km/h
